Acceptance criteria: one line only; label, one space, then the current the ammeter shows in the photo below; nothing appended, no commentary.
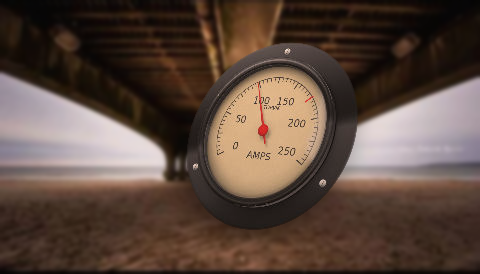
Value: 100 A
